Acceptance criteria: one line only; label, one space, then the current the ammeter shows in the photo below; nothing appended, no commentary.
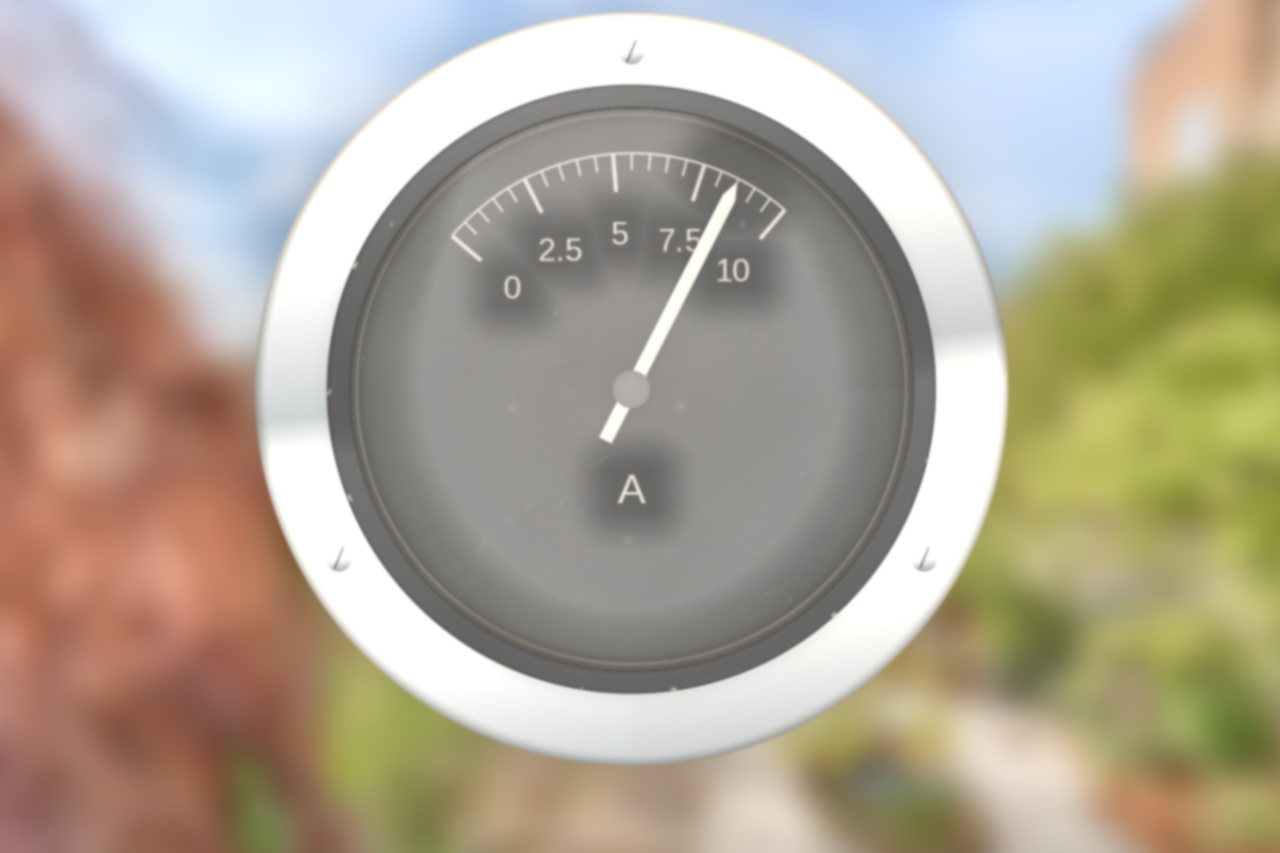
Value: 8.5 A
